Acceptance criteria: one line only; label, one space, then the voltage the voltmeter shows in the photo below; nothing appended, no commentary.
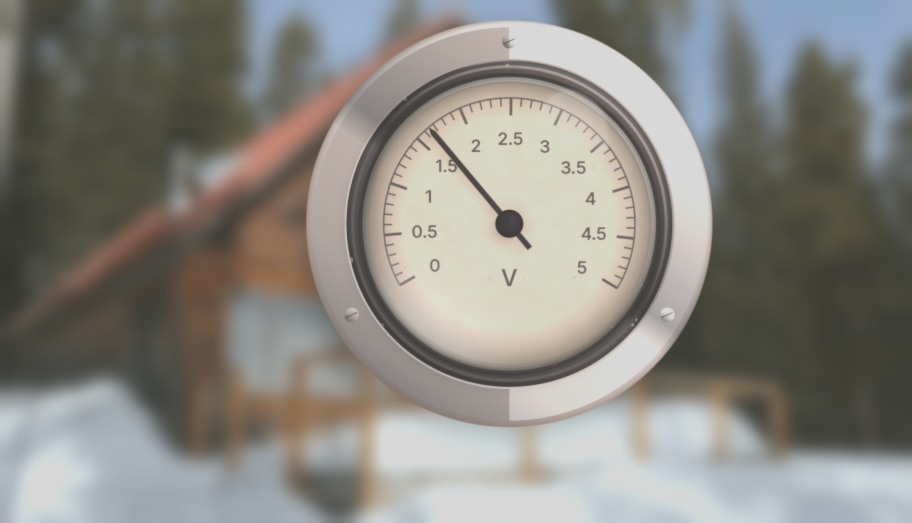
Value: 1.65 V
